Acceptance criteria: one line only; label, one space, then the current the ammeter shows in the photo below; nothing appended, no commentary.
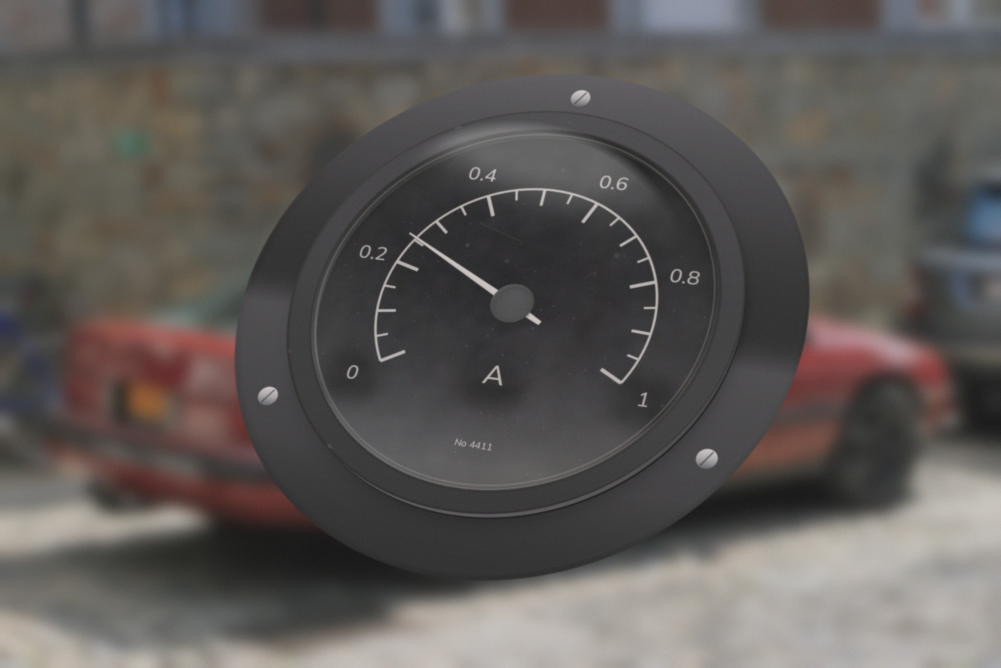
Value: 0.25 A
